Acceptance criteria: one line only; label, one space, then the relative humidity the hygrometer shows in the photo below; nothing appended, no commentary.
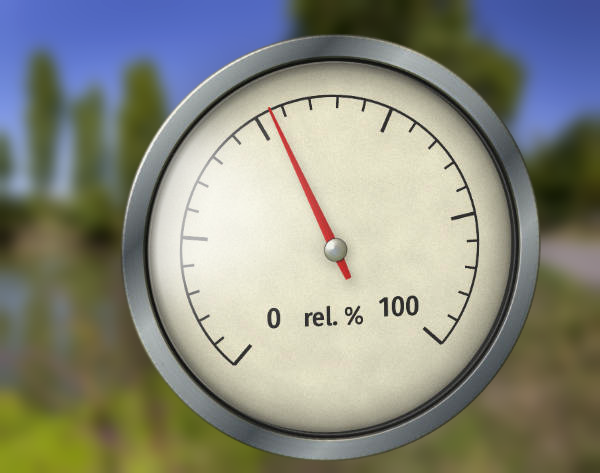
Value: 42 %
